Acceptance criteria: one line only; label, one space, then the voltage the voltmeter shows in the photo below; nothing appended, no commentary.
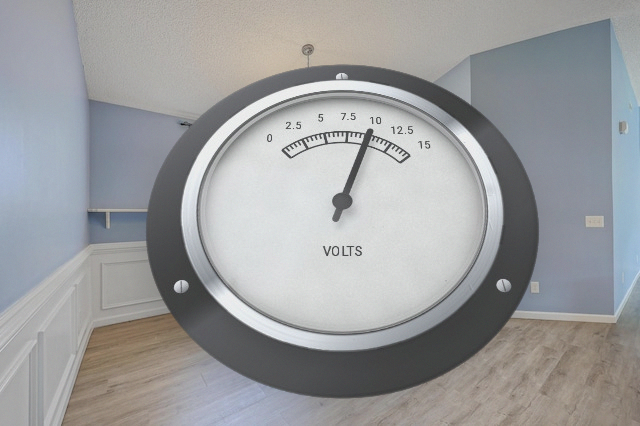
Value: 10 V
